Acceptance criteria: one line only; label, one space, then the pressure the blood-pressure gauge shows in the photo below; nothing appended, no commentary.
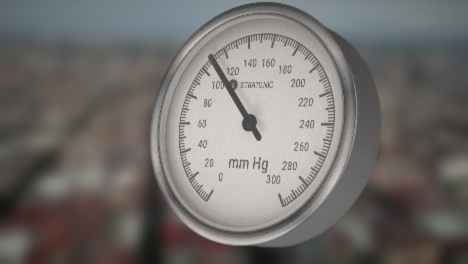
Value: 110 mmHg
